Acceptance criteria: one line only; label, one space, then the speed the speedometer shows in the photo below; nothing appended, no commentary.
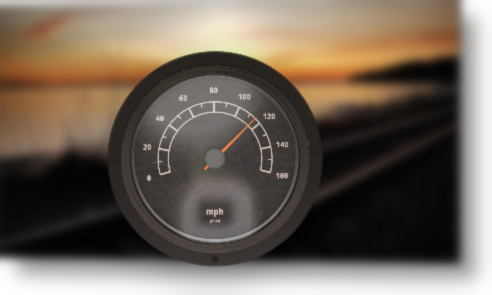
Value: 115 mph
